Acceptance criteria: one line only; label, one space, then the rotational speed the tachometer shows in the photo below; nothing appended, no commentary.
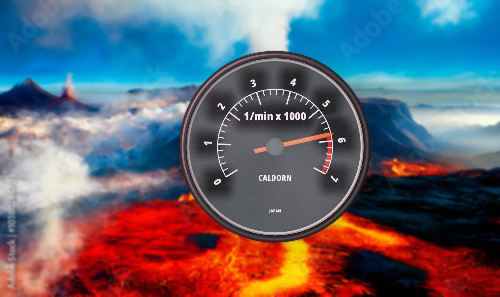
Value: 5800 rpm
